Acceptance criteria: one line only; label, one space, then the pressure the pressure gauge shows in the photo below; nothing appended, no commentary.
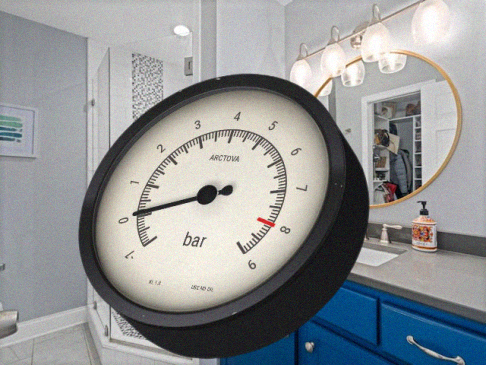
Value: 0 bar
